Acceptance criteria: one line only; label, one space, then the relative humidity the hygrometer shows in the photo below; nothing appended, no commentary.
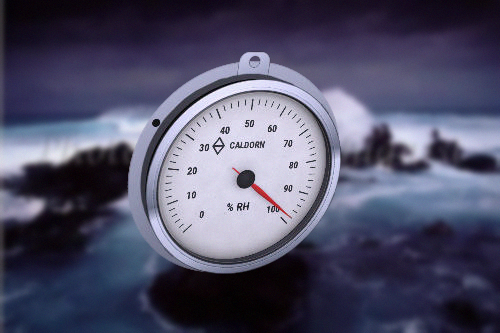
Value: 98 %
